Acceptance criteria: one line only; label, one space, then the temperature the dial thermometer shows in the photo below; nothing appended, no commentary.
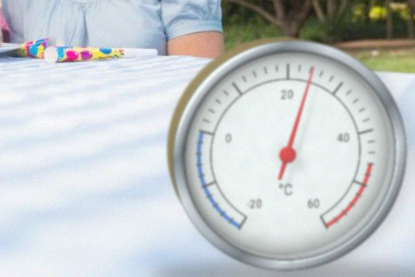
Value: 24 °C
